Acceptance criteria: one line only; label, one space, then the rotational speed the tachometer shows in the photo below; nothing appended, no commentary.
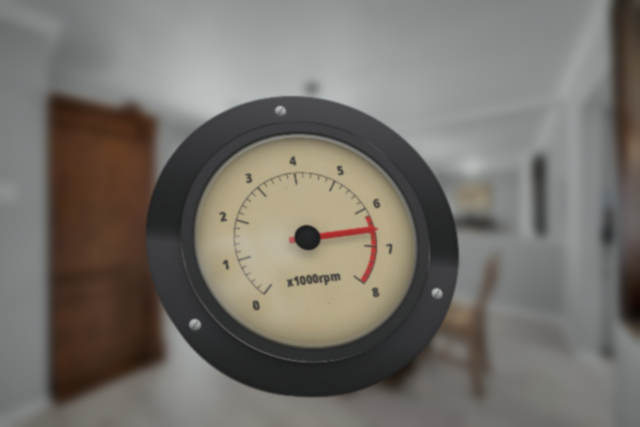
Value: 6600 rpm
